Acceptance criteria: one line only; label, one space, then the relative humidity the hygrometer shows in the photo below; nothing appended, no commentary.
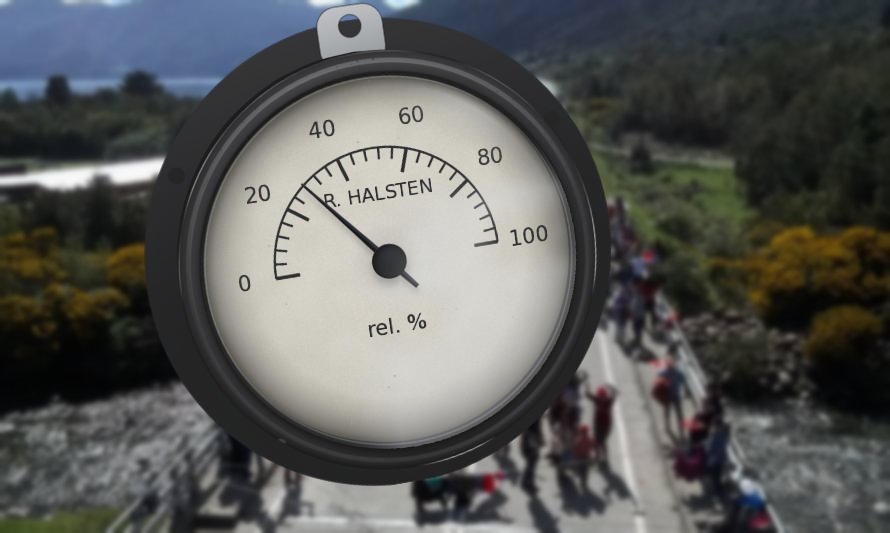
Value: 28 %
